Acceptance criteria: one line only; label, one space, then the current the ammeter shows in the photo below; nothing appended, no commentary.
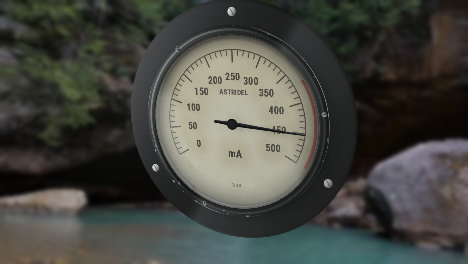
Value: 450 mA
